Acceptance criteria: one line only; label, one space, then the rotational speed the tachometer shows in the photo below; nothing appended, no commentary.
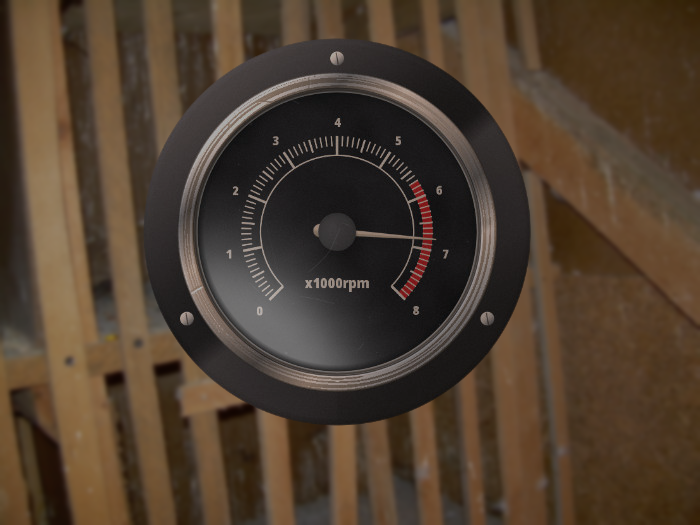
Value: 6800 rpm
